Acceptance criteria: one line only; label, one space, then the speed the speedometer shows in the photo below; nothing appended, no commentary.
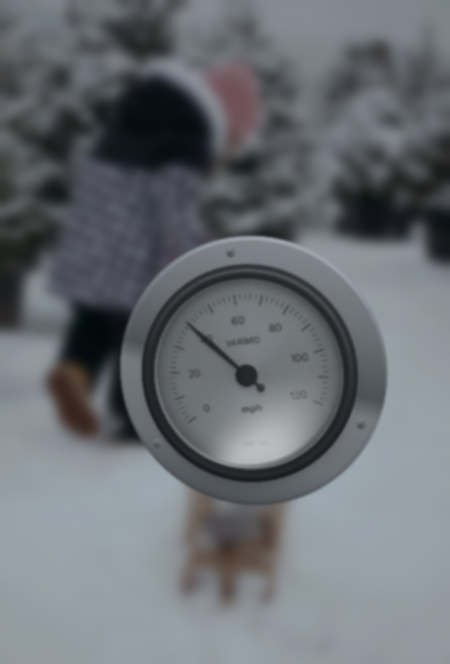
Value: 40 mph
